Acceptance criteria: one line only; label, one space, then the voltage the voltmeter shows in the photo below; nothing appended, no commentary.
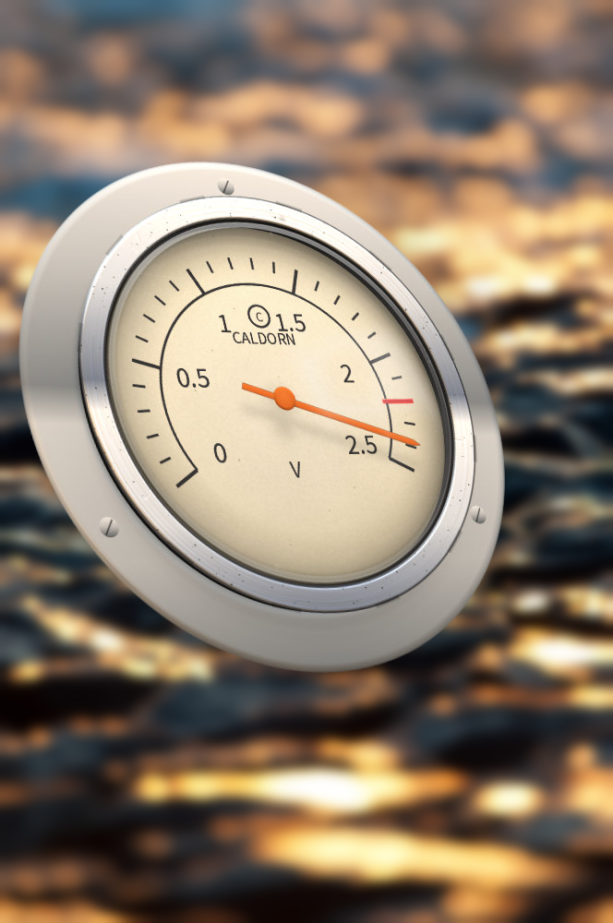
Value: 2.4 V
